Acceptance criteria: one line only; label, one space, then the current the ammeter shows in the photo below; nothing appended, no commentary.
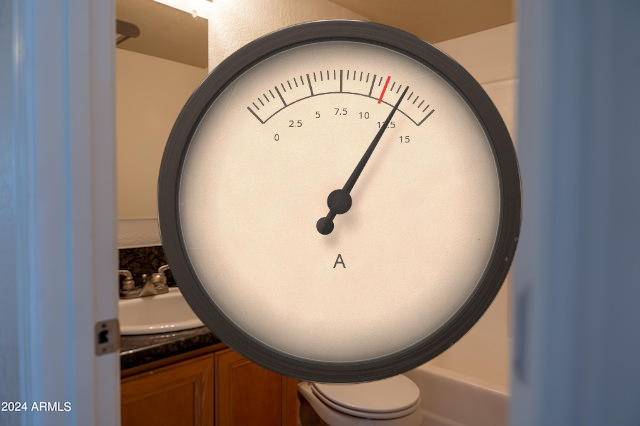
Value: 12.5 A
